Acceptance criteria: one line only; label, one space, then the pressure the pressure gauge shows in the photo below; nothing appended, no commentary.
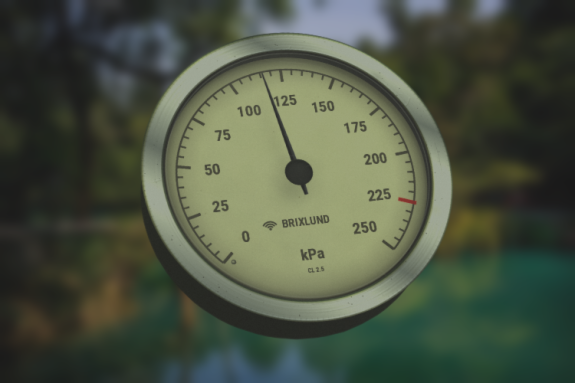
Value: 115 kPa
